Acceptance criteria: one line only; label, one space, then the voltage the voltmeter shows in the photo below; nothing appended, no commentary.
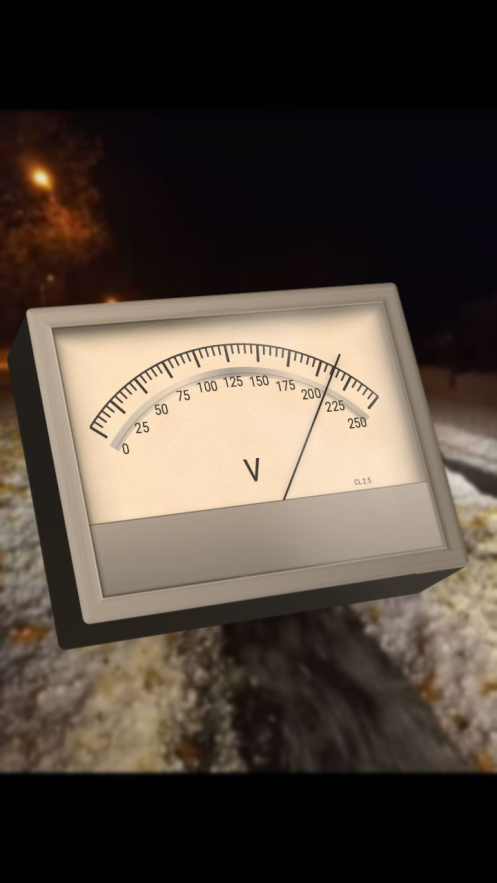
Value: 210 V
